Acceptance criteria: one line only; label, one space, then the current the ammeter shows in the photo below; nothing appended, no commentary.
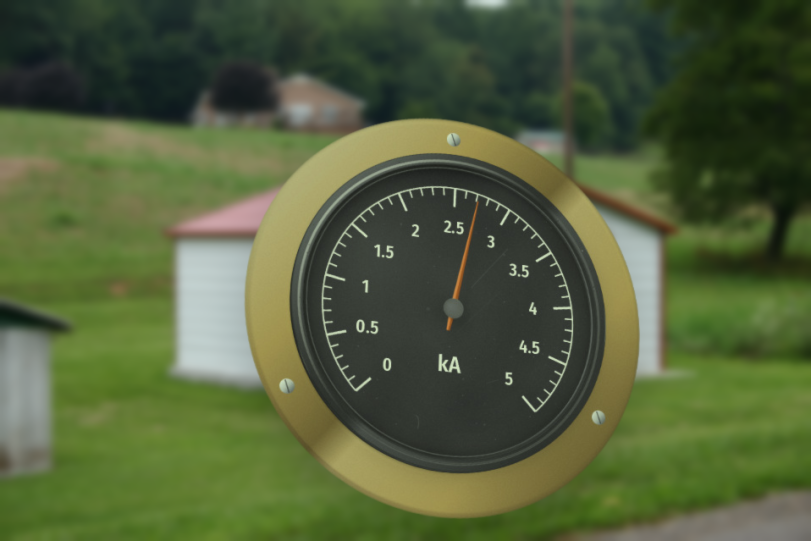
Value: 2.7 kA
